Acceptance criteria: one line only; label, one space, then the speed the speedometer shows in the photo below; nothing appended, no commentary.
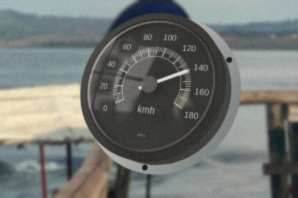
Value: 140 km/h
